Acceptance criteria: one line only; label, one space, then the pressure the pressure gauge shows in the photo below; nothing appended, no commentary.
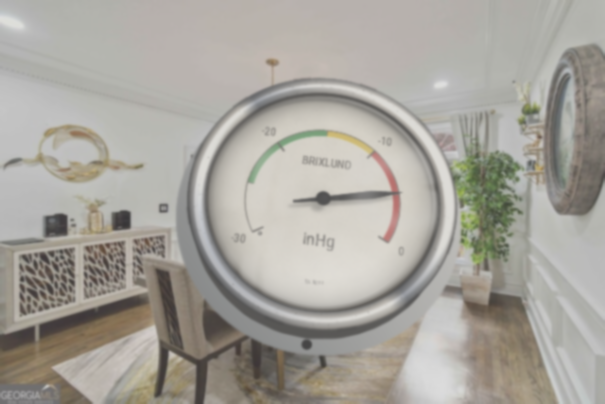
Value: -5 inHg
